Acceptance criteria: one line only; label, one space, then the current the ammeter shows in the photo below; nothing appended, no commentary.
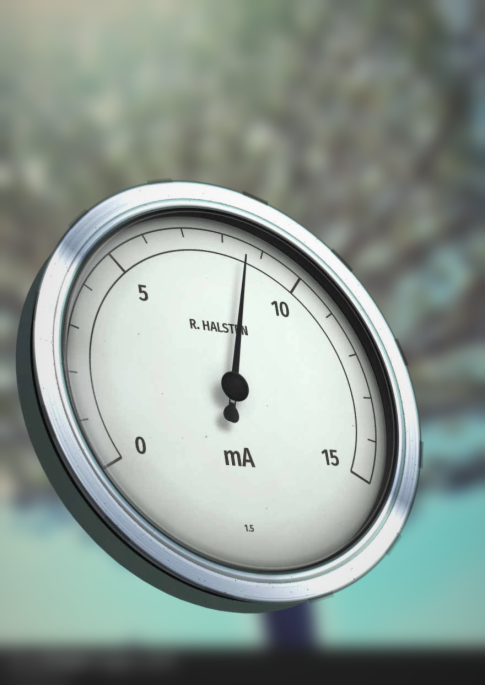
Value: 8.5 mA
